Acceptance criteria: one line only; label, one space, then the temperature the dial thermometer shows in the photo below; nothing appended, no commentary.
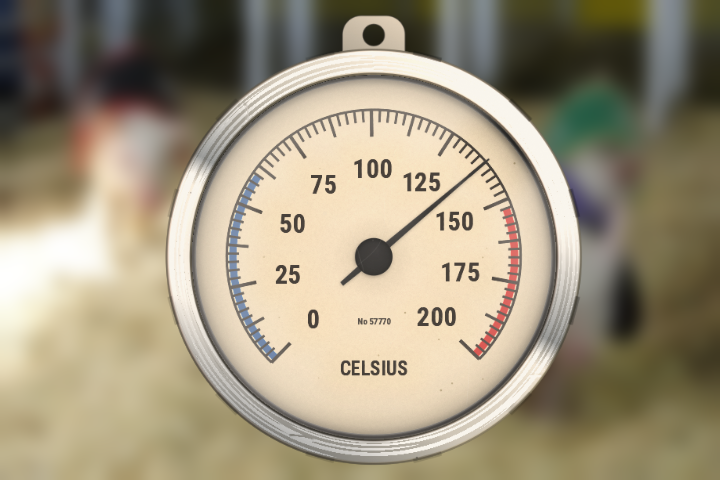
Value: 137.5 °C
